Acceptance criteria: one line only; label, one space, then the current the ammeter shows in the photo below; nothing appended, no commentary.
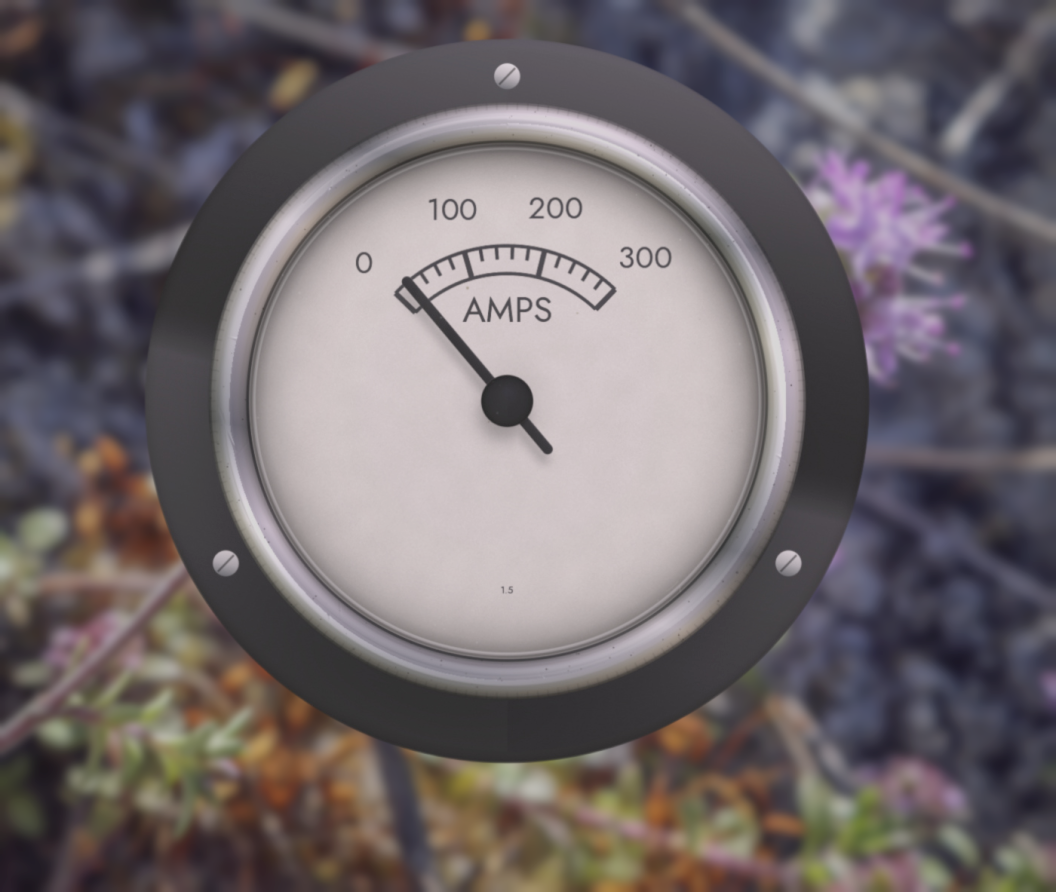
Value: 20 A
